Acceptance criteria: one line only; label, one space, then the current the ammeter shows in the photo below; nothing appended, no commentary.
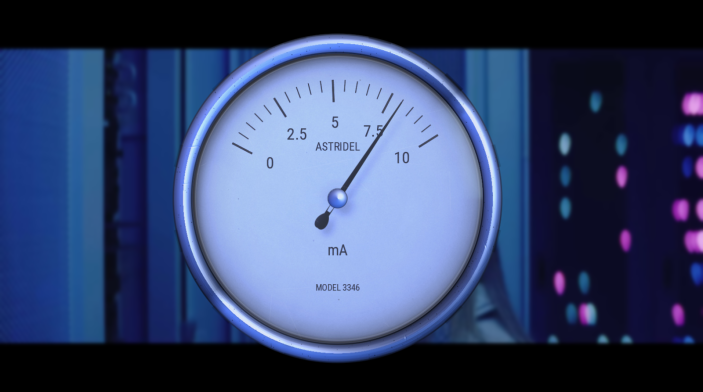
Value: 8 mA
